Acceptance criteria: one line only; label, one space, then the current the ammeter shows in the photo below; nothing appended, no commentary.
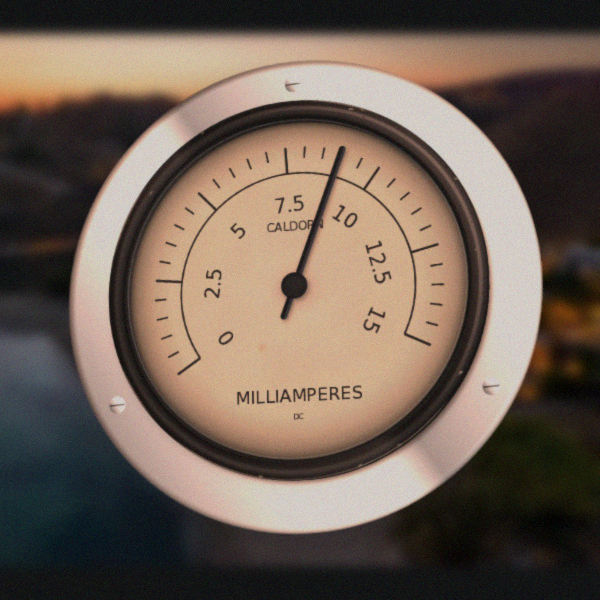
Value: 9 mA
